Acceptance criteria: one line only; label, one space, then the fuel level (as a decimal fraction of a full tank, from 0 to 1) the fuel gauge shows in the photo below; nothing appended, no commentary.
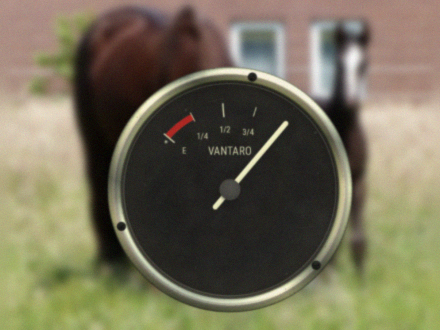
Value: 1
